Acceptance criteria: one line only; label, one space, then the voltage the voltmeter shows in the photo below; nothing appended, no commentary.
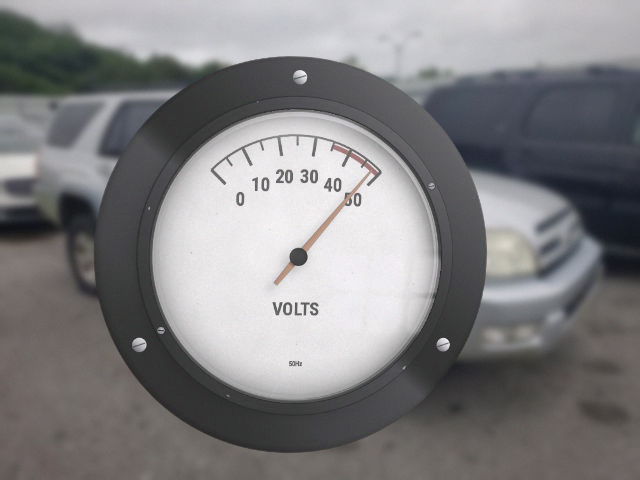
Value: 47.5 V
